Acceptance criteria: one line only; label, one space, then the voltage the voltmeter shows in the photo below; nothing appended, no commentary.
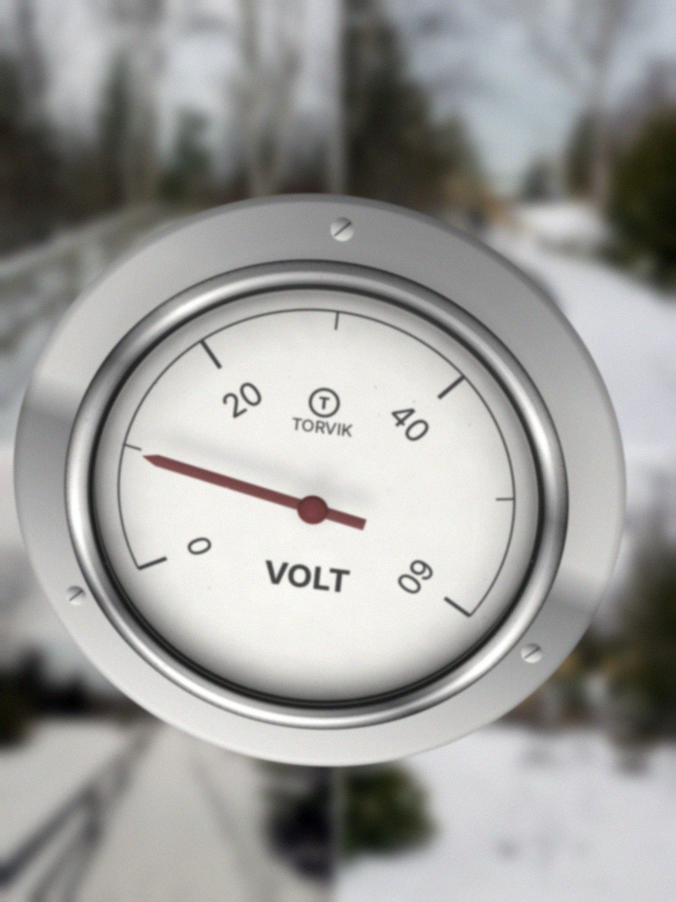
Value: 10 V
